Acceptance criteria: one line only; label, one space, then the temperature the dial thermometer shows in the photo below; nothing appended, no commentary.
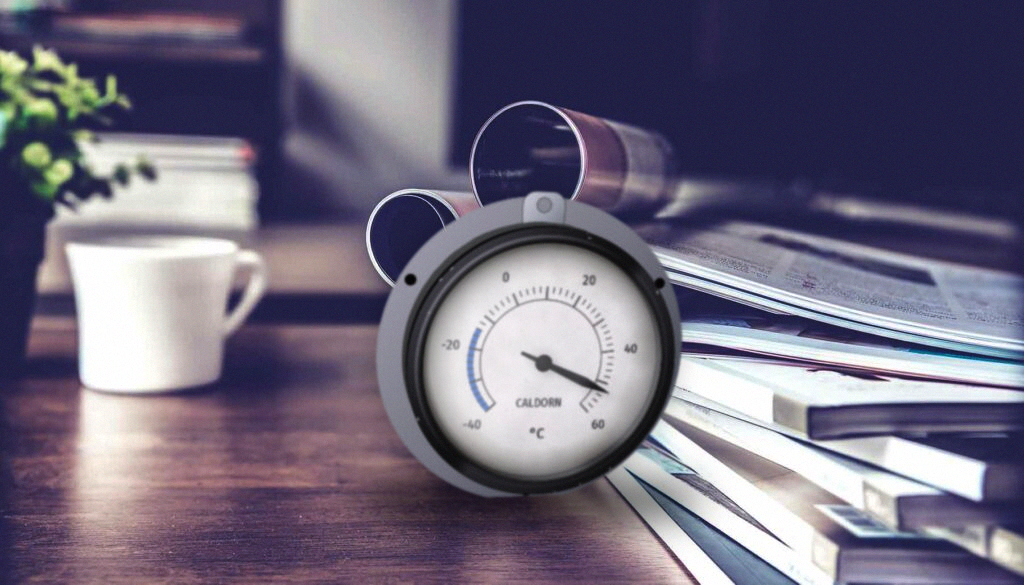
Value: 52 °C
